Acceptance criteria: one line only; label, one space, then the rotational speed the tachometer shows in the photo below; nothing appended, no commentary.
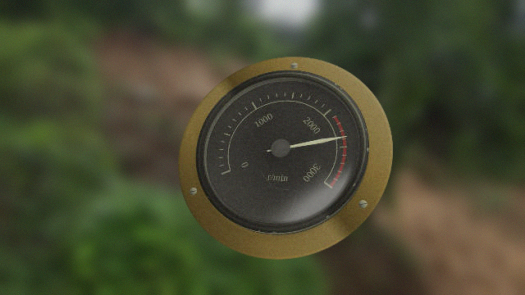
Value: 2400 rpm
